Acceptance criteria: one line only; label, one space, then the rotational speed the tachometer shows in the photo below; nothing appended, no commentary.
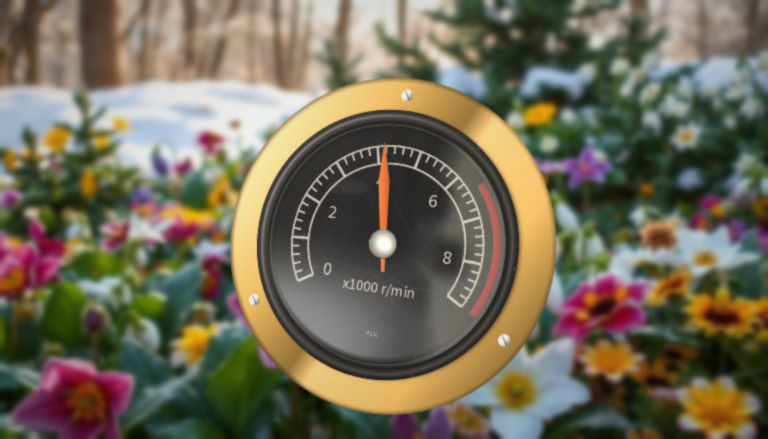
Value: 4200 rpm
